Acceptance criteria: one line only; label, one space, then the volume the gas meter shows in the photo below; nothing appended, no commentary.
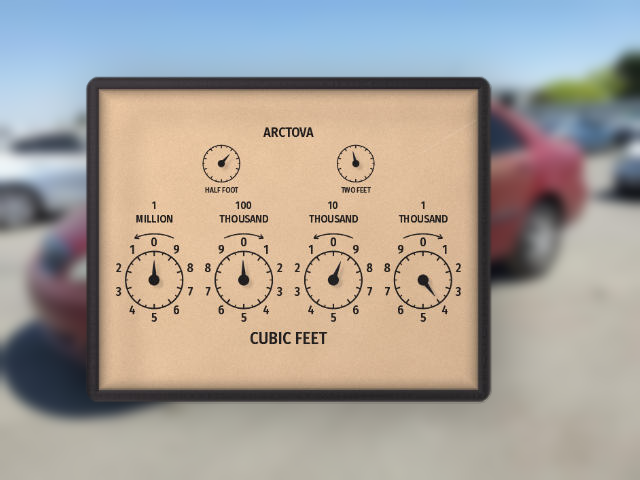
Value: 999400 ft³
